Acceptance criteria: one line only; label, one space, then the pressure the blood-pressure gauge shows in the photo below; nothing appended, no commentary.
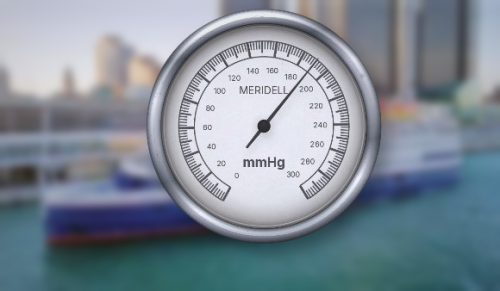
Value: 190 mmHg
